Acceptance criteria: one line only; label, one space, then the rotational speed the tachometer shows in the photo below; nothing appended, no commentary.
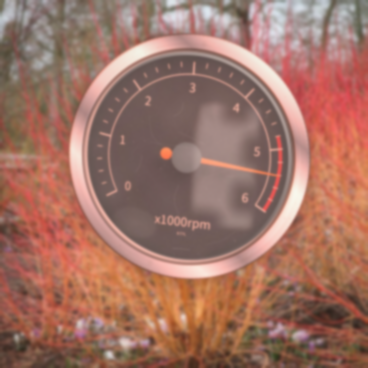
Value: 5400 rpm
